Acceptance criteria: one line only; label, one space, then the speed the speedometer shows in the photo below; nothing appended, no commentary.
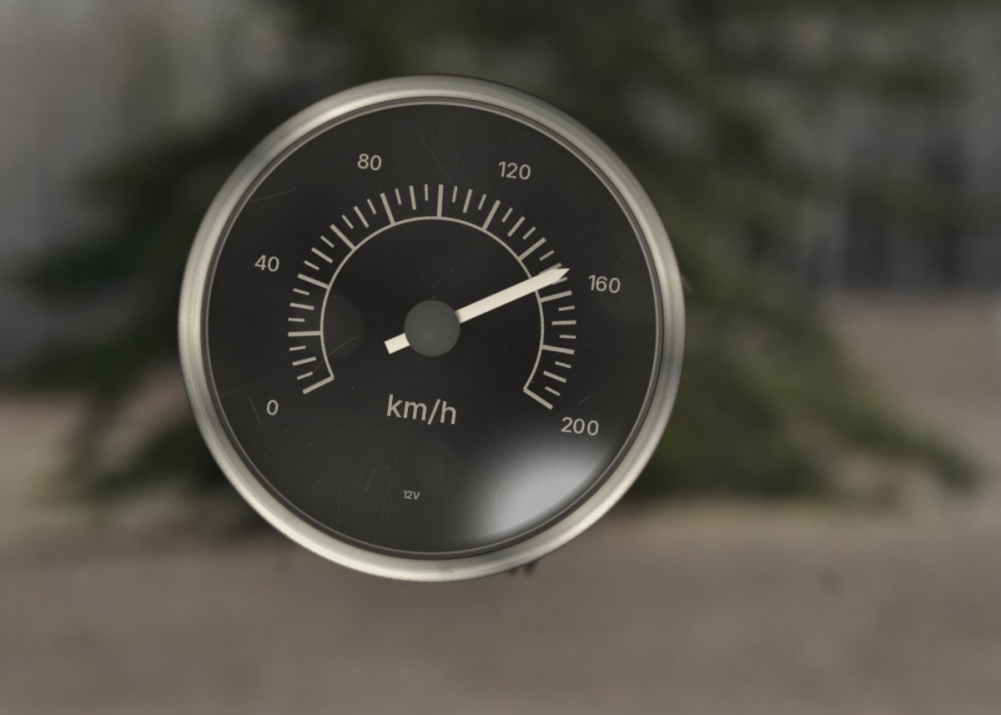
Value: 152.5 km/h
